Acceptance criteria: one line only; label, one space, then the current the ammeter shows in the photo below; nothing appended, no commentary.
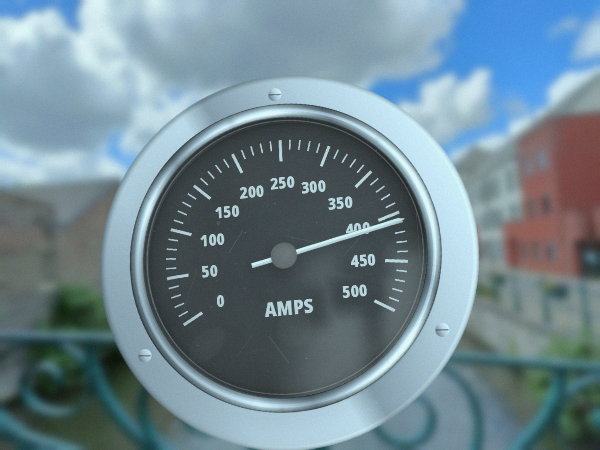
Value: 410 A
